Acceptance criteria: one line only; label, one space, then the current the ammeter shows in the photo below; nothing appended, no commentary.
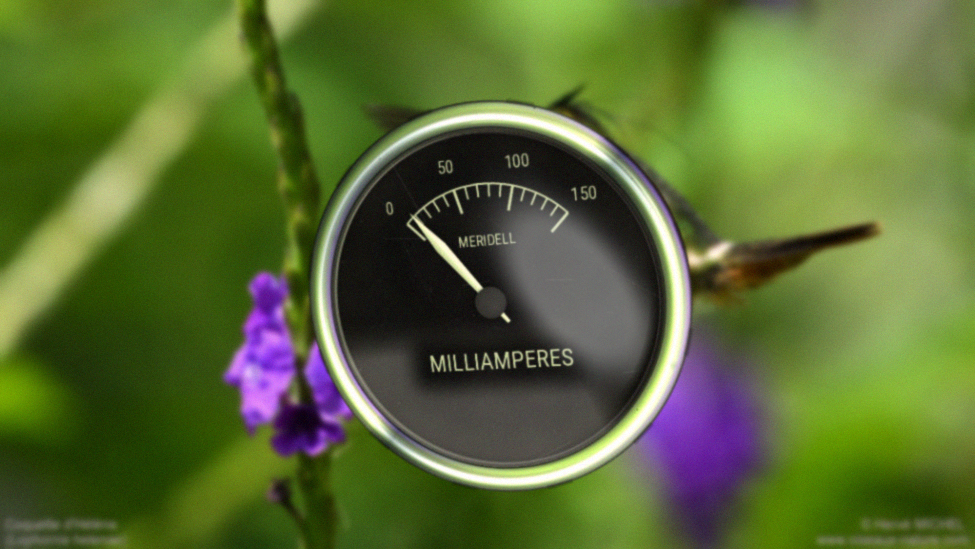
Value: 10 mA
